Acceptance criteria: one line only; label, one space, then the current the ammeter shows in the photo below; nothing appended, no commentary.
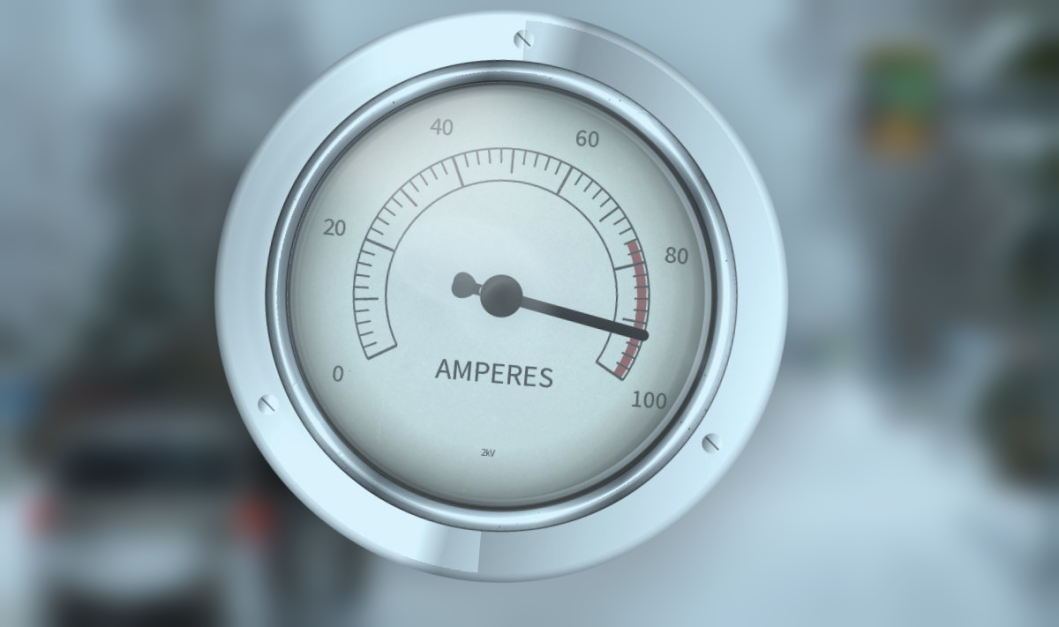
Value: 92 A
